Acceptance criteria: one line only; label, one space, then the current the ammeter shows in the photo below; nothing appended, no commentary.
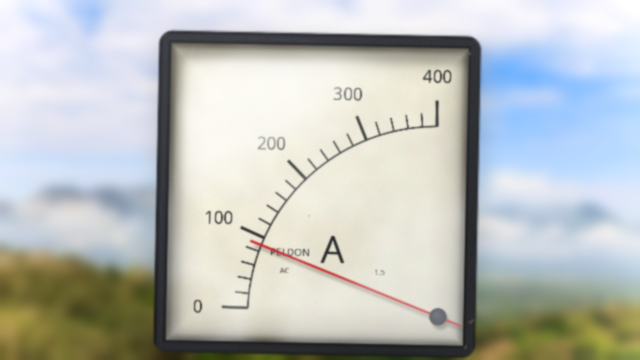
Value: 90 A
